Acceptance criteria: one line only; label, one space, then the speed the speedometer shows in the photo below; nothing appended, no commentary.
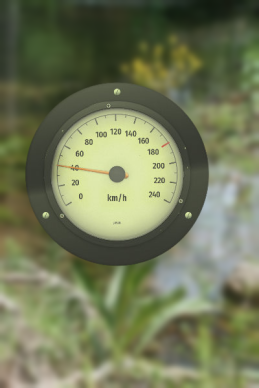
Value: 40 km/h
